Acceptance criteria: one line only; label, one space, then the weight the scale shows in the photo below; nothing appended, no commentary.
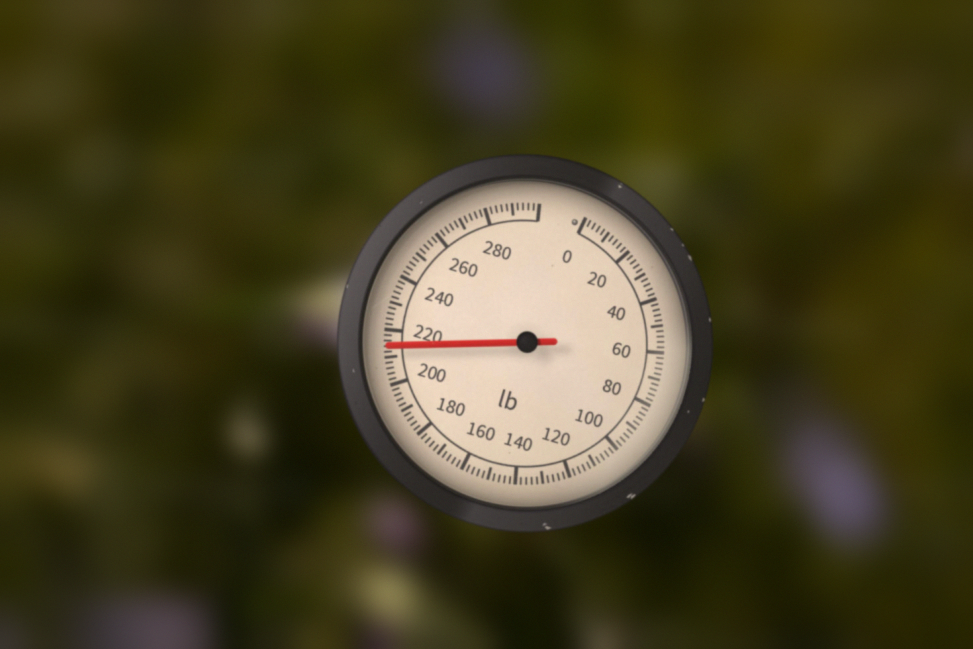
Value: 214 lb
